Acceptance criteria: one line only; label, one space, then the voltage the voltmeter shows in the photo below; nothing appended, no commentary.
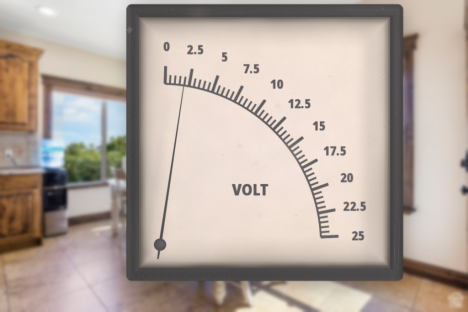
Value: 2 V
